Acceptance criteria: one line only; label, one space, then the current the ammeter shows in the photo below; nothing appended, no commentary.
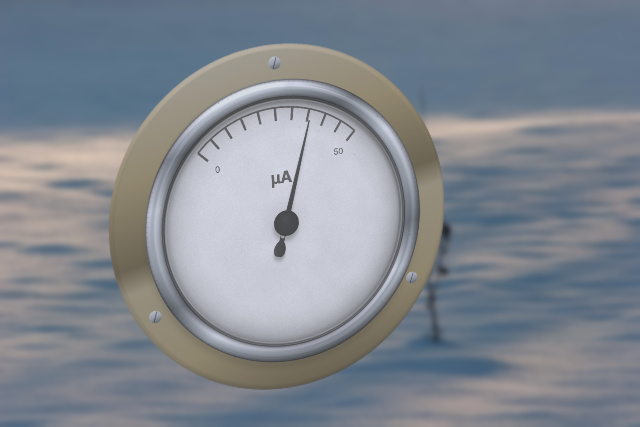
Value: 35 µA
